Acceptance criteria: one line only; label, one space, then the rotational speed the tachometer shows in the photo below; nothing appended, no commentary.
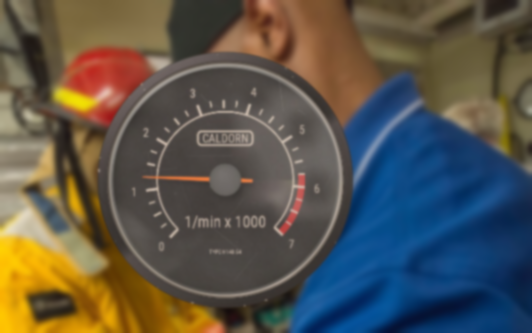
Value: 1250 rpm
